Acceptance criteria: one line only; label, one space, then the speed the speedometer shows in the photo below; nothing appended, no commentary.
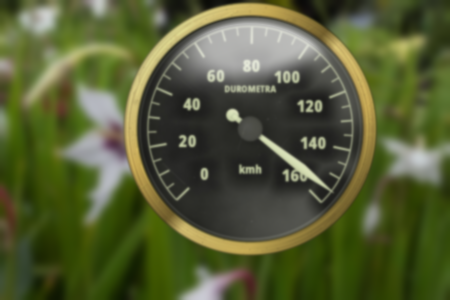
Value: 155 km/h
